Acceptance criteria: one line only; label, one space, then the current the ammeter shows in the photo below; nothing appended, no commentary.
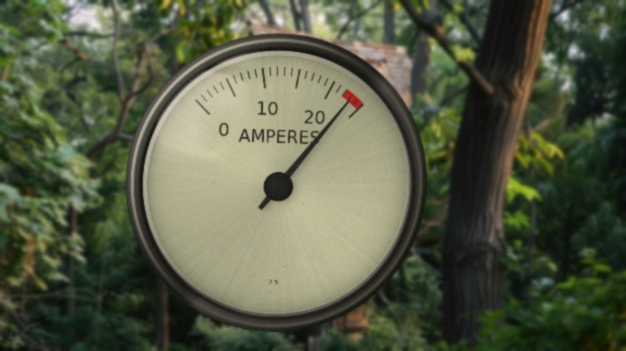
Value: 23 A
